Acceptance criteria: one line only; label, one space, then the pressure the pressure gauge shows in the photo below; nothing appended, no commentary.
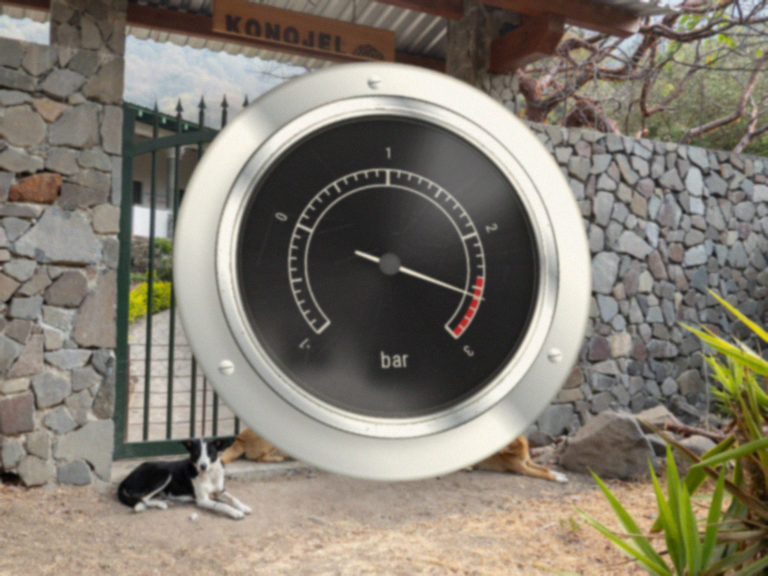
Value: 2.6 bar
